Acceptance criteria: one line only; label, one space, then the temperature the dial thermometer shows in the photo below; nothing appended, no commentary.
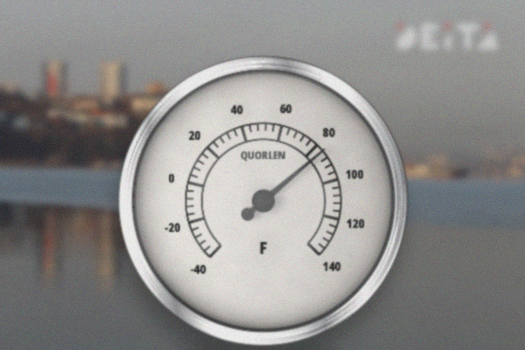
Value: 84 °F
